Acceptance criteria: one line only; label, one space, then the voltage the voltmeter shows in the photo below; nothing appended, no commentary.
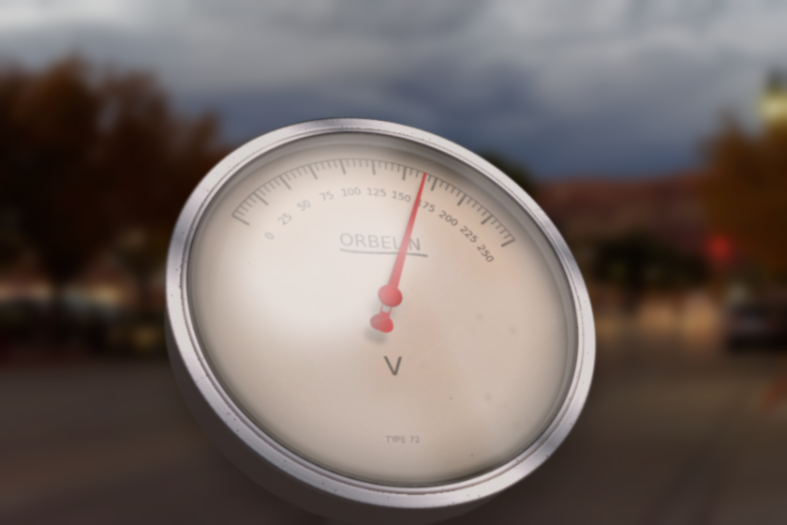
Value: 165 V
